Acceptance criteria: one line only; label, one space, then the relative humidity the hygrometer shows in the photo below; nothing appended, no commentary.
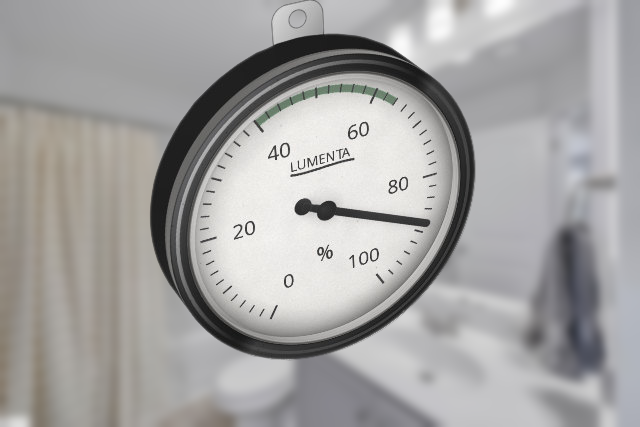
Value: 88 %
